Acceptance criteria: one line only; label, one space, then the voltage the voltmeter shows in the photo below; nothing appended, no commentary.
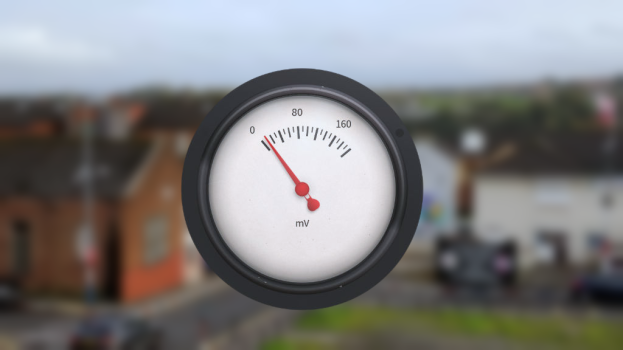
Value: 10 mV
